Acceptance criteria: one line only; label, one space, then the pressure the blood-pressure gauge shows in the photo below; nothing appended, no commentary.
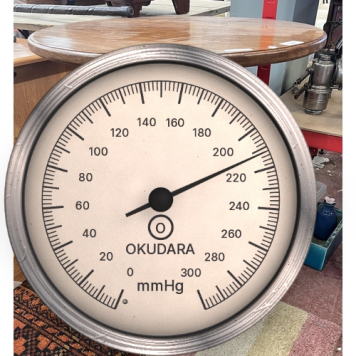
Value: 212 mmHg
